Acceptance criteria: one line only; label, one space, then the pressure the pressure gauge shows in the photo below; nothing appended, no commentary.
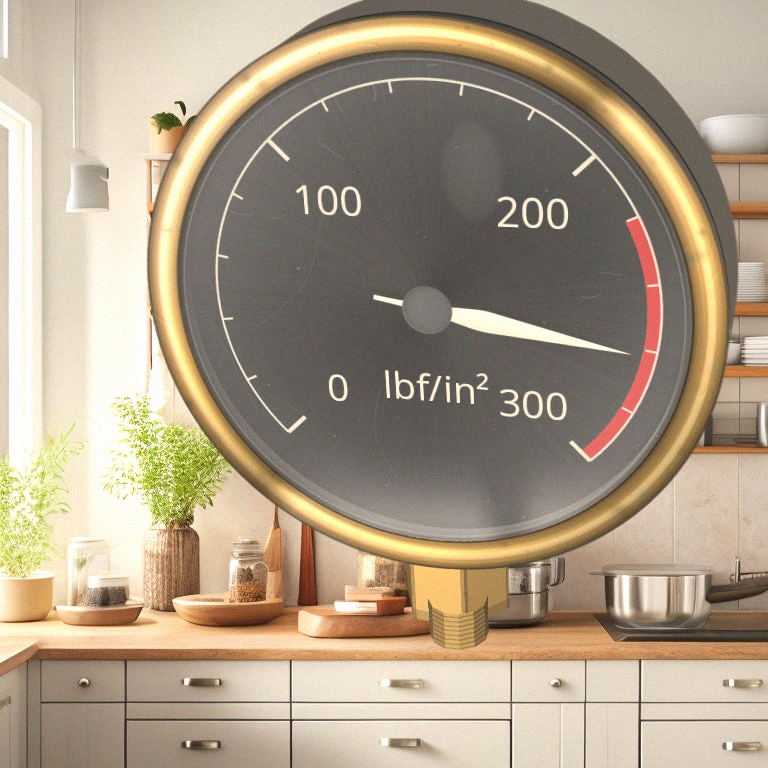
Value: 260 psi
